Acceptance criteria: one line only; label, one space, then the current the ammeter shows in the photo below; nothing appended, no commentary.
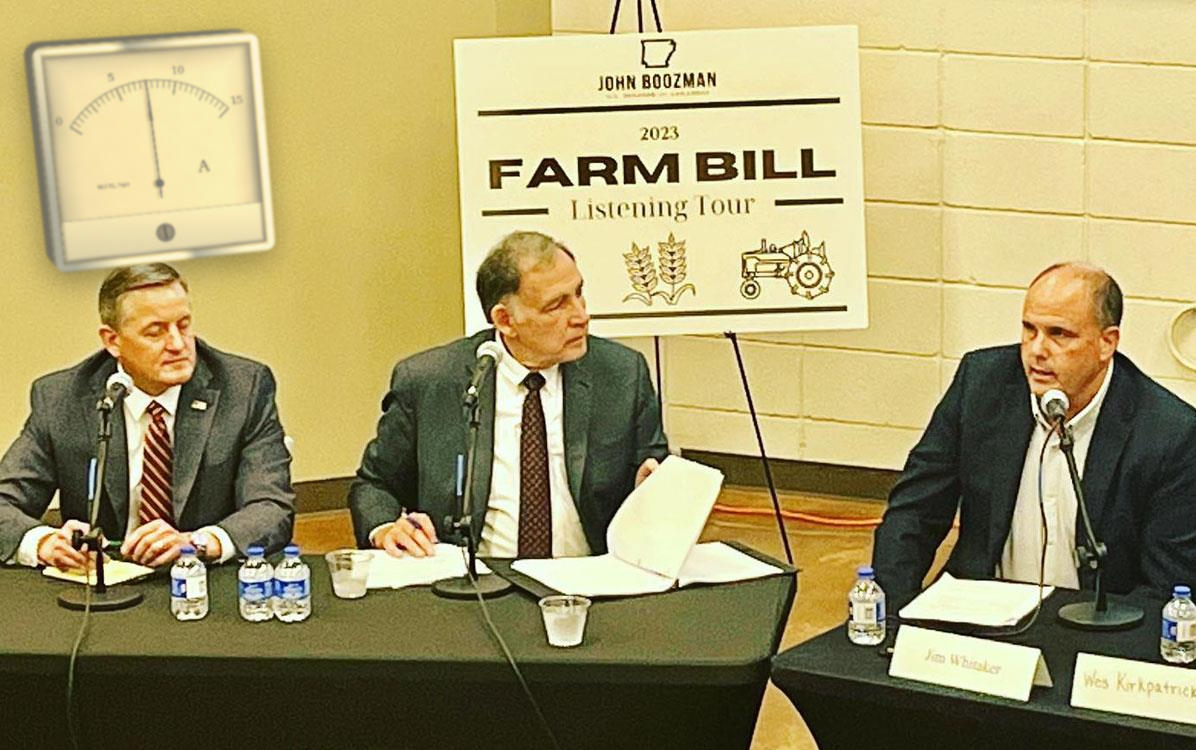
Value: 7.5 A
